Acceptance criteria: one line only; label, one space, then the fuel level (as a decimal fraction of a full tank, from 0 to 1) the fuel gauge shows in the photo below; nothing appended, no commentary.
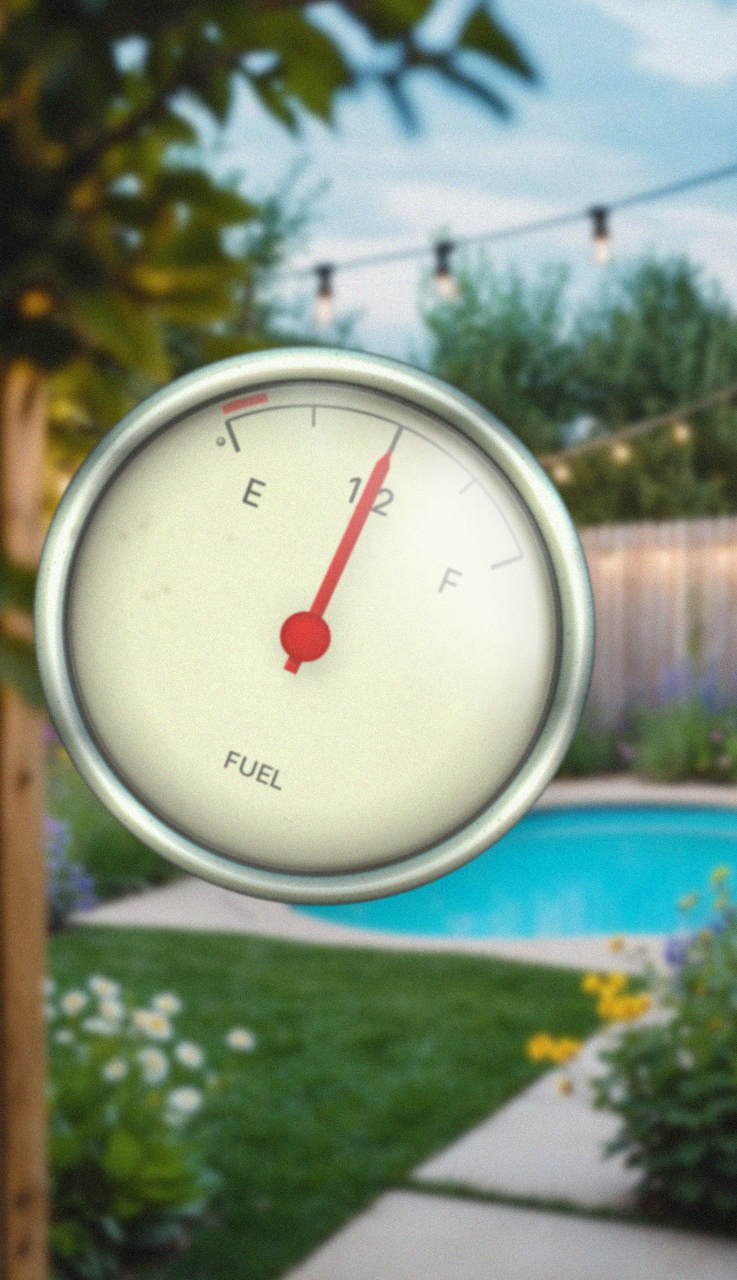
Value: 0.5
